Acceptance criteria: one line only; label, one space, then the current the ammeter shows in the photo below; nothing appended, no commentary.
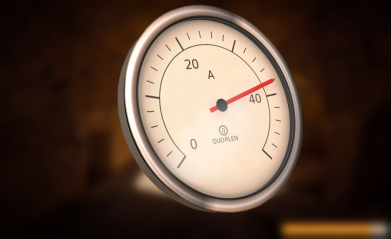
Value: 38 A
